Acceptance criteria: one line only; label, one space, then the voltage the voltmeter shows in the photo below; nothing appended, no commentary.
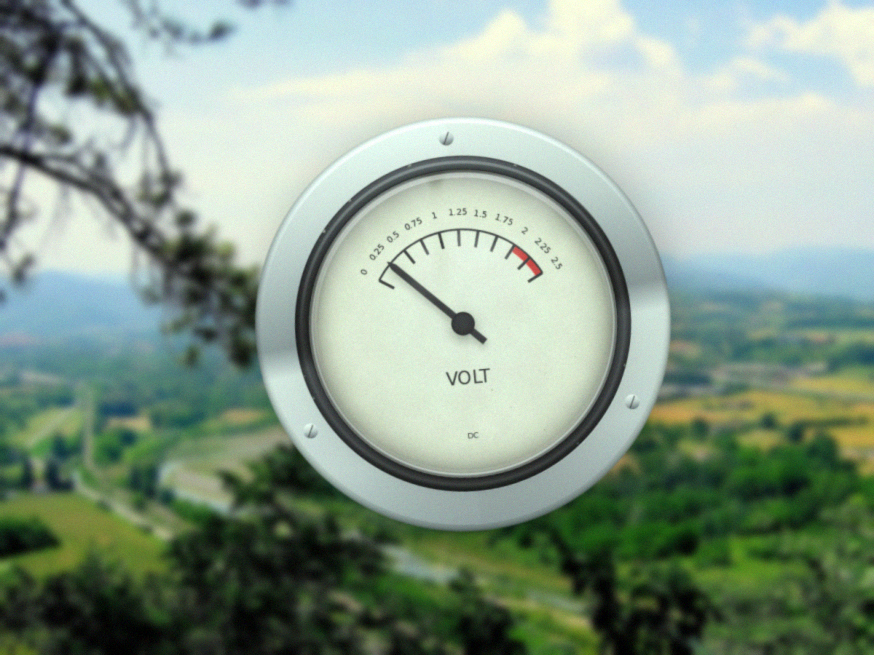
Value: 0.25 V
